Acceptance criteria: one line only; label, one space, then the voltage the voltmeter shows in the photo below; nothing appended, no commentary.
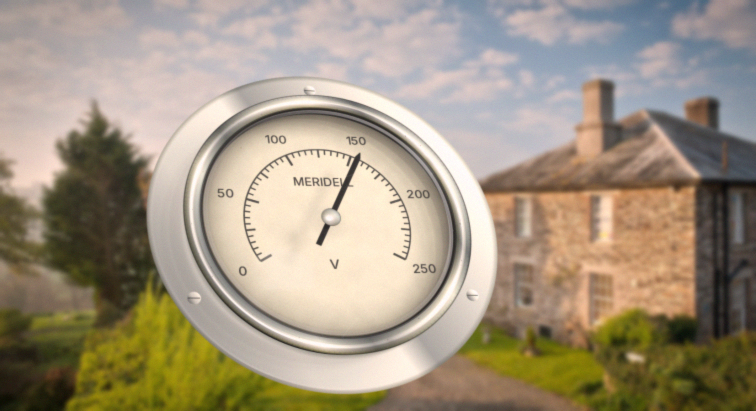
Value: 155 V
